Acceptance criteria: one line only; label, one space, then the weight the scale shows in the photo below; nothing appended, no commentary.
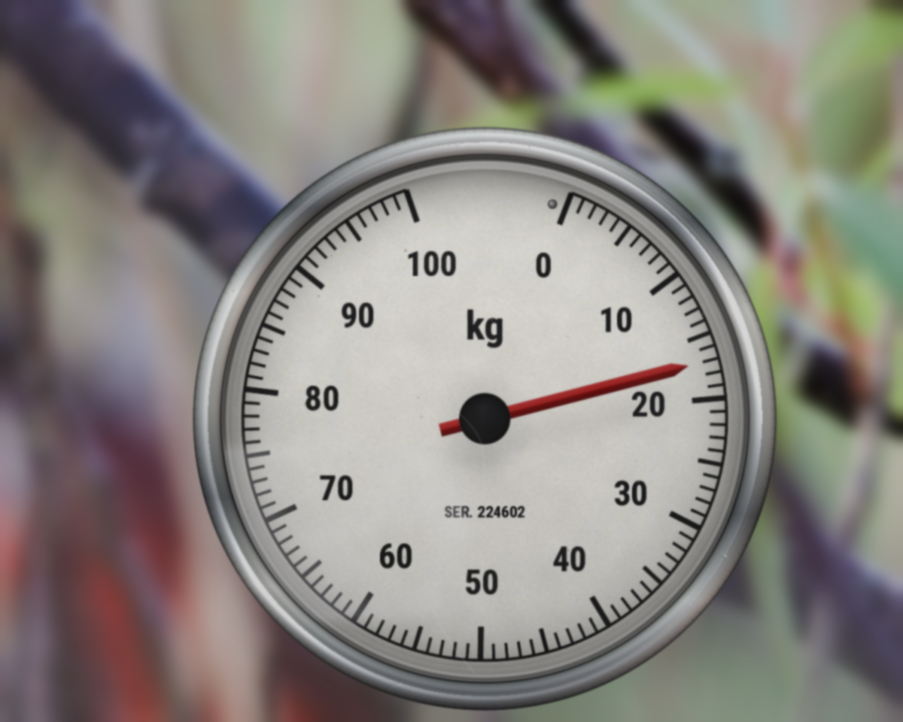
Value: 17 kg
